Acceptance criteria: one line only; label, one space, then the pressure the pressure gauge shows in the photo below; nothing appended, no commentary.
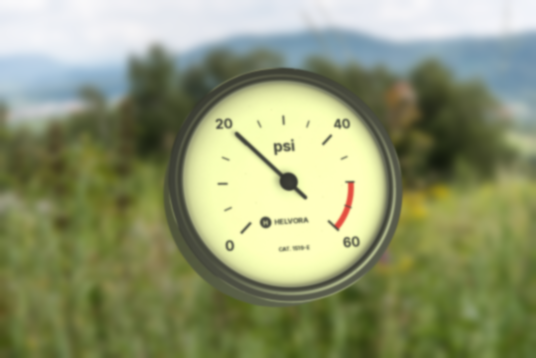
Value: 20 psi
